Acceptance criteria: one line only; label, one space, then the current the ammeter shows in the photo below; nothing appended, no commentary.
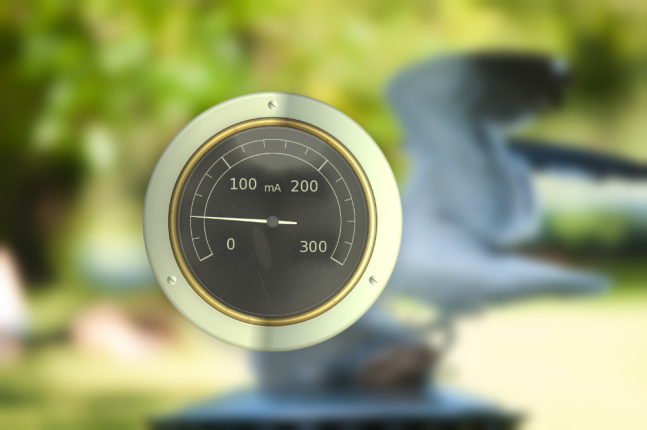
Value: 40 mA
